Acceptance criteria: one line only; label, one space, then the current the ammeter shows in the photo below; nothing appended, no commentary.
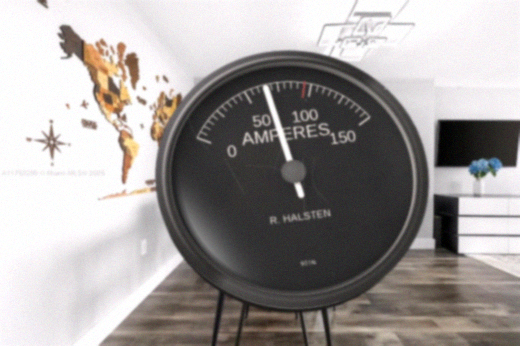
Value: 65 A
